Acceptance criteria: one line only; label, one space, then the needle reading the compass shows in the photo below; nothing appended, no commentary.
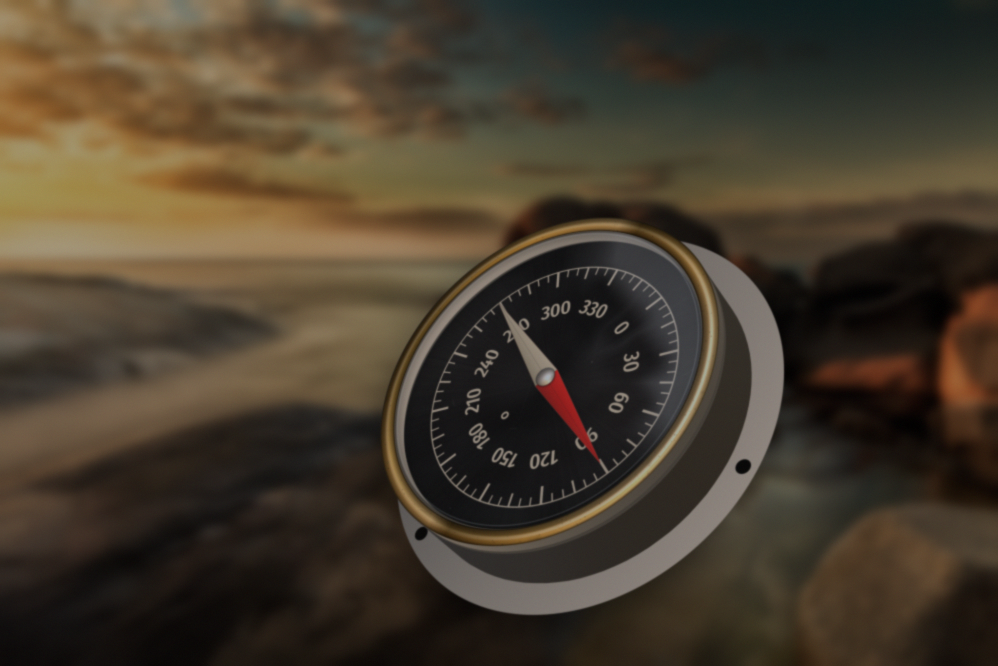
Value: 90 °
